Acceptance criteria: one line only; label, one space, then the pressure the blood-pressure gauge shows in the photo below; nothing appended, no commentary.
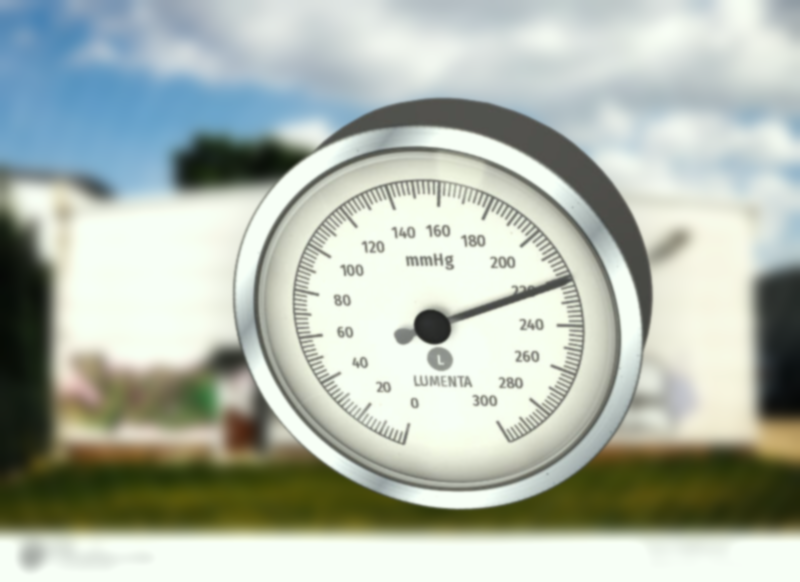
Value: 220 mmHg
